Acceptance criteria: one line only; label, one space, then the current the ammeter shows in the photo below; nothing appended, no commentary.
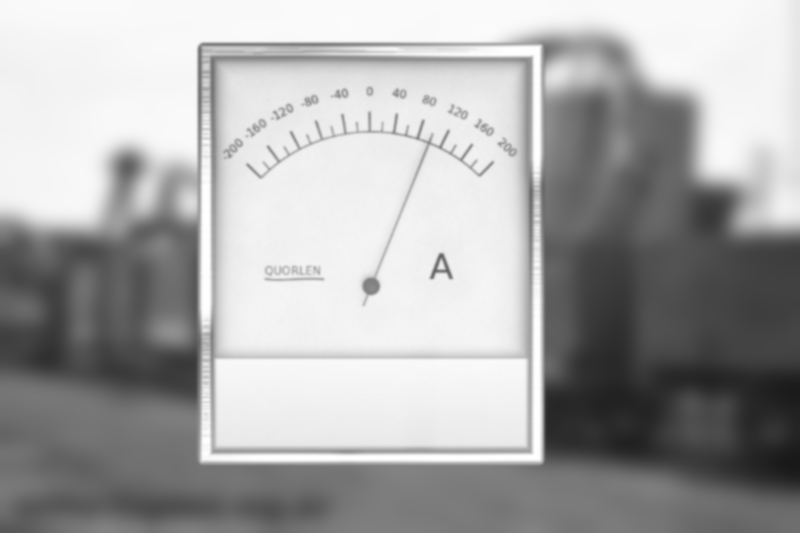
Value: 100 A
